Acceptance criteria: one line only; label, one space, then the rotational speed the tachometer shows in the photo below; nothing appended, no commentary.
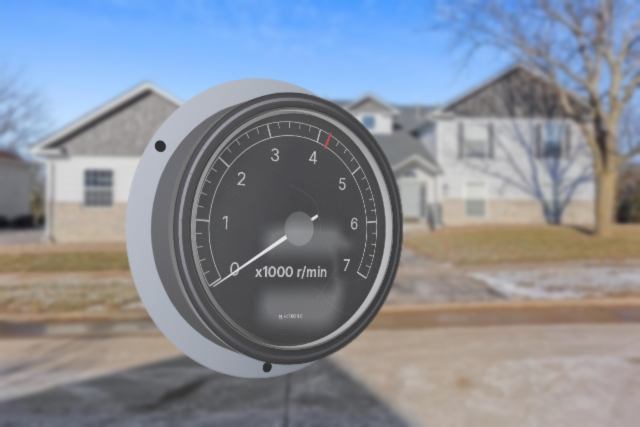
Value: 0 rpm
